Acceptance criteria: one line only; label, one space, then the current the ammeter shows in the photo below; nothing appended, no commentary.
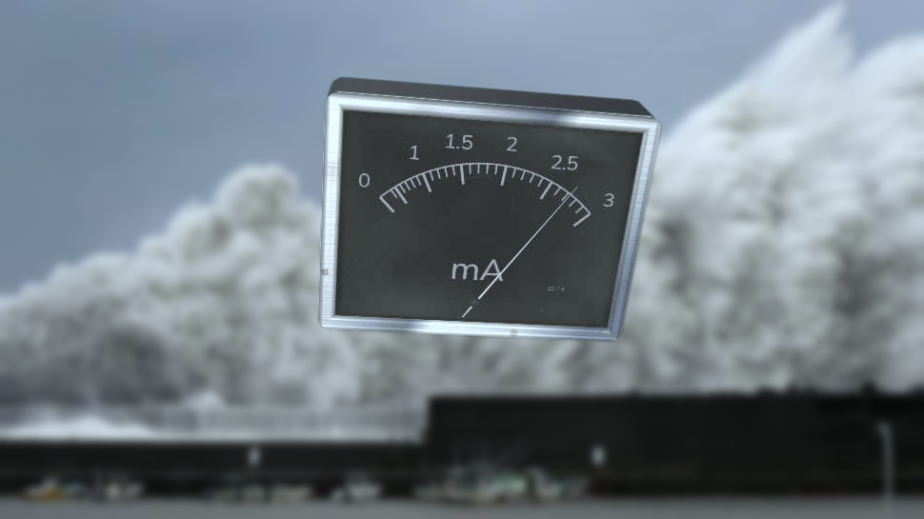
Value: 2.7 mA
